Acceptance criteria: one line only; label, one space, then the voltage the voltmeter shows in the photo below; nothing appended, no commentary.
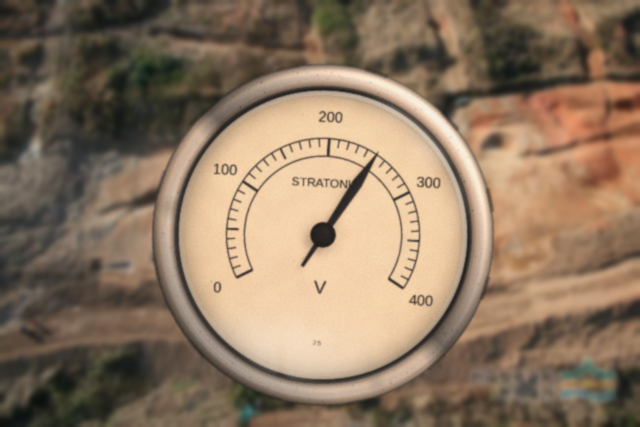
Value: 250 V
